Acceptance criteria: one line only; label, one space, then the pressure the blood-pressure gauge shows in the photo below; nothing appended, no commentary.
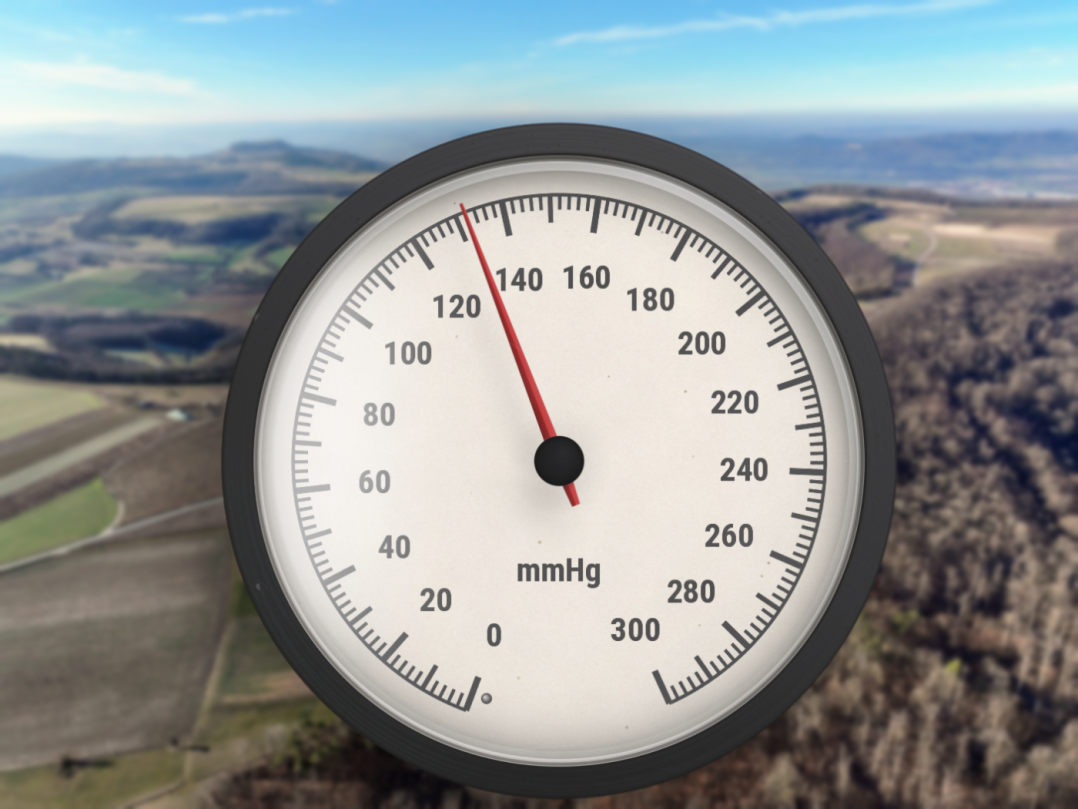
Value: 132 mmHg
